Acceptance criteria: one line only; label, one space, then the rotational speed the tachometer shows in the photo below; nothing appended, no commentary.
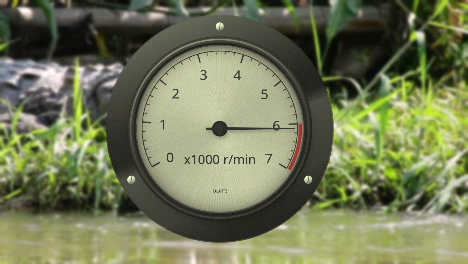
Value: 6100 rpm
